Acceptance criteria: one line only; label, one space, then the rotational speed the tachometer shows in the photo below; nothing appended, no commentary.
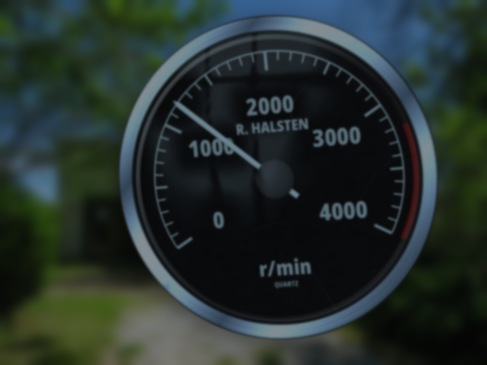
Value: 1200 rpm
